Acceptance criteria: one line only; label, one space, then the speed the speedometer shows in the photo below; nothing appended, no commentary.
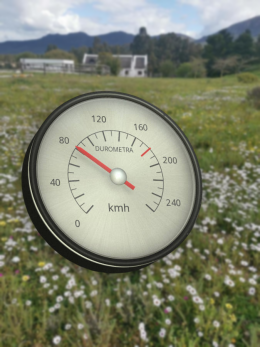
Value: 80 km/h
